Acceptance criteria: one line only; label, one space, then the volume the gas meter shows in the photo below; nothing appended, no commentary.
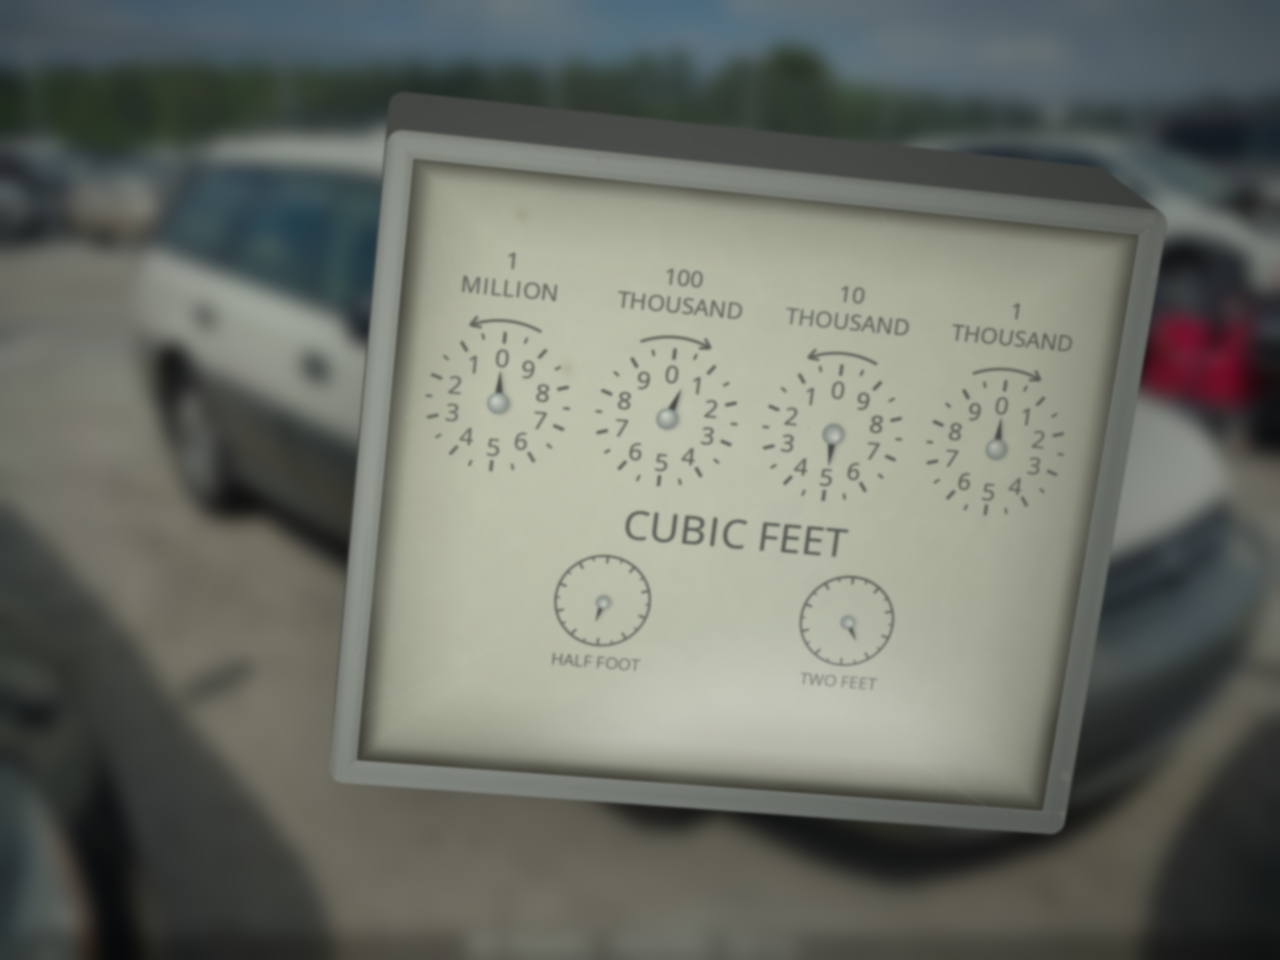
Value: 5000 ft³
